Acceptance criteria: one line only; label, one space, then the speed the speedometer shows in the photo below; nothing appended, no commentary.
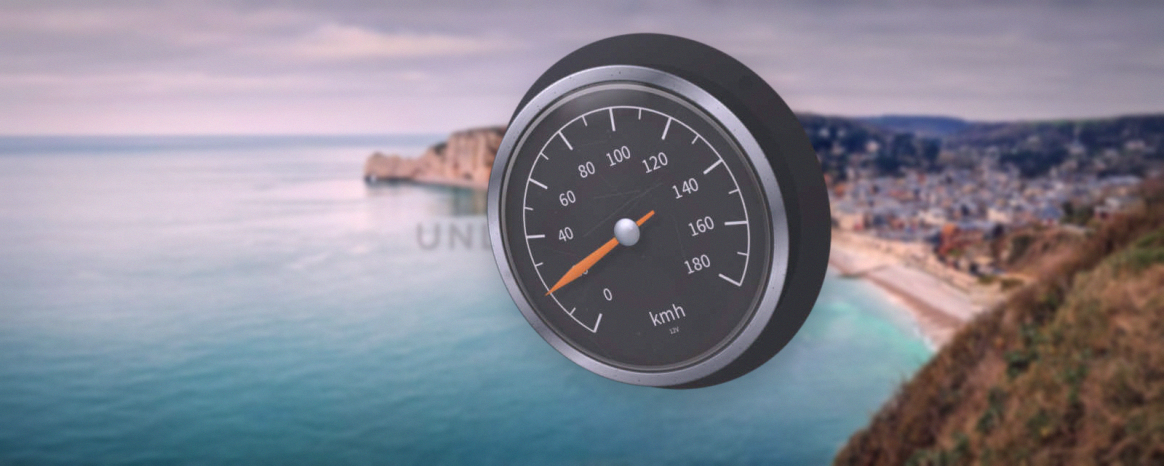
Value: 20 km/h
